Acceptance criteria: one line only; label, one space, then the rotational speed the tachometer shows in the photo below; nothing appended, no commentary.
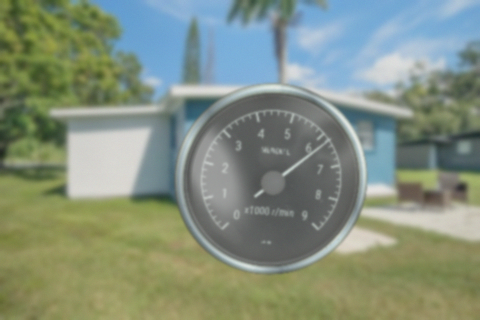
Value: 6200 rpm
